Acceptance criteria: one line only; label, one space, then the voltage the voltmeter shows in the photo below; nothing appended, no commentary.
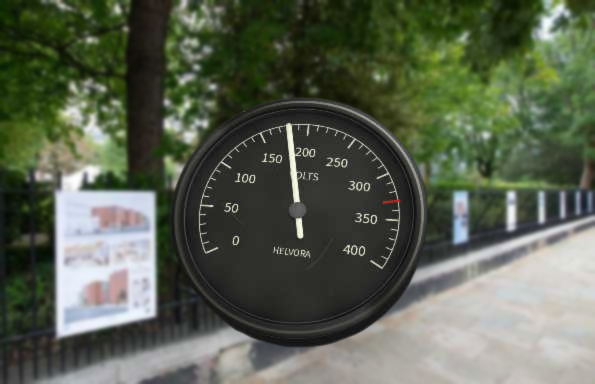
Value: 180 V
